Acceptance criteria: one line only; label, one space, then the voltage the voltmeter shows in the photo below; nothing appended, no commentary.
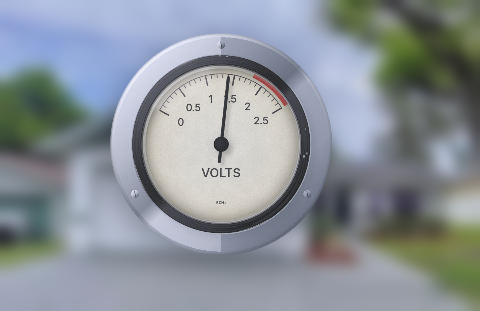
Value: 1.4 V
